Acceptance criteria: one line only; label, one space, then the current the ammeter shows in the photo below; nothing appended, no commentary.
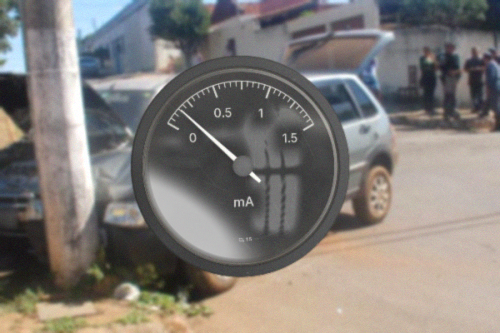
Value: 0.15 mA
